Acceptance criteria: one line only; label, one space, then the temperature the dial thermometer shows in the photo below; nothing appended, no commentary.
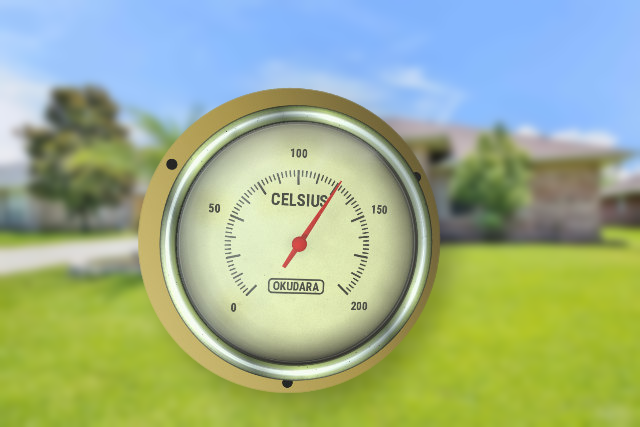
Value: 125 °C
